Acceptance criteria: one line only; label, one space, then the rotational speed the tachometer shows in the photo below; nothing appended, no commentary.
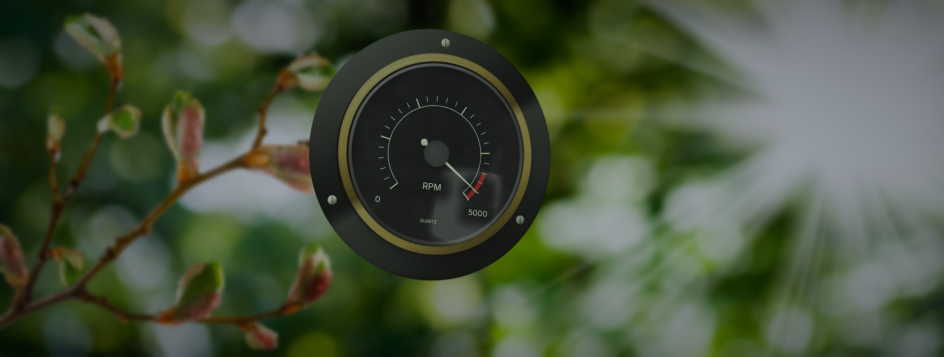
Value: 4800 rpm
